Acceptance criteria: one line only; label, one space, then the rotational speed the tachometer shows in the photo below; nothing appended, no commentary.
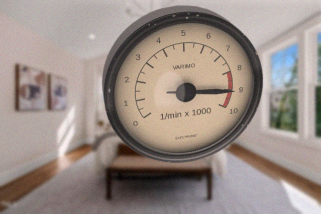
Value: 9000 rpm
